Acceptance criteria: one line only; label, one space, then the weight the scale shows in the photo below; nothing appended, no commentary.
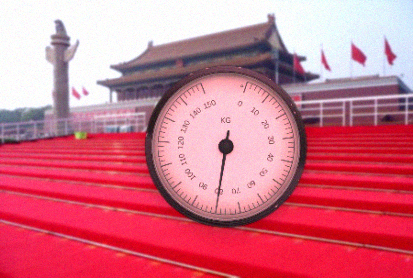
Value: 80 kg
